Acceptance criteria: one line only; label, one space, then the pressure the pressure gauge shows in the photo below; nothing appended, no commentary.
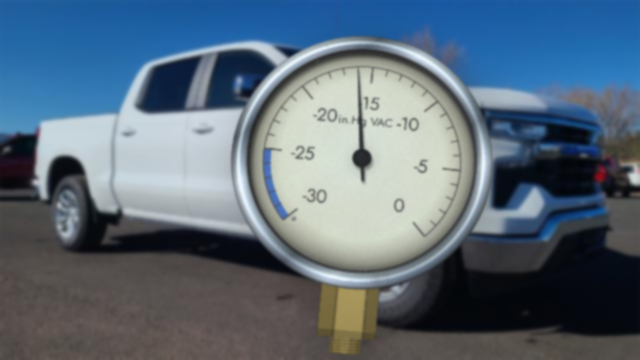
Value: -16 inHg
